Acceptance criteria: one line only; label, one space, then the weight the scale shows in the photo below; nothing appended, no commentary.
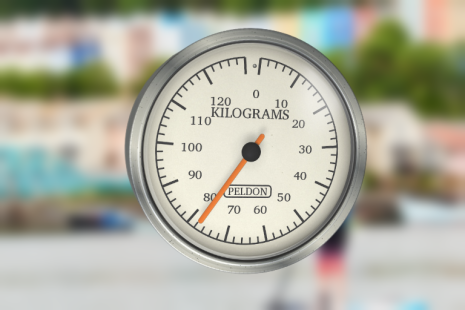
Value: 78 kg
